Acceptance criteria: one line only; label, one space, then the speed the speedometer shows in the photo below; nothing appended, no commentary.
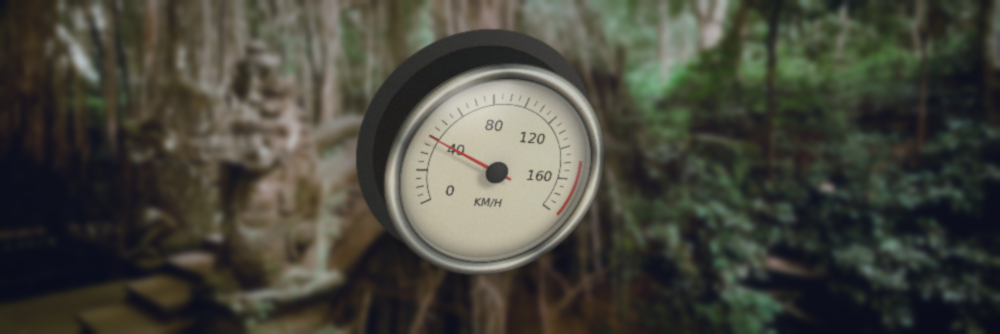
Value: 40 km/h
